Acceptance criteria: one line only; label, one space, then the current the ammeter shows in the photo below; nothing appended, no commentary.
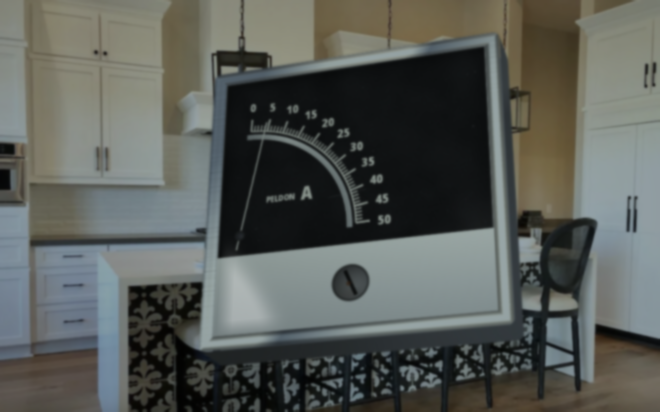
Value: 5 A
